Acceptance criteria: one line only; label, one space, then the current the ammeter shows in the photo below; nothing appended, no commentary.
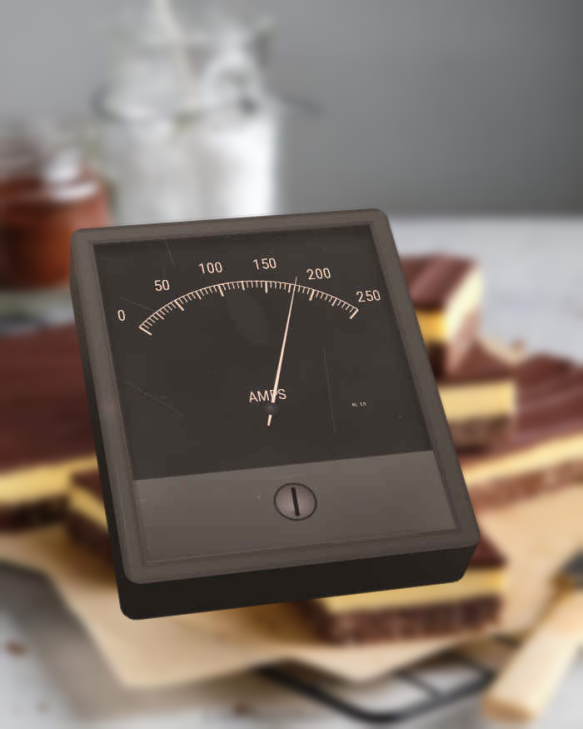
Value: 180 A
